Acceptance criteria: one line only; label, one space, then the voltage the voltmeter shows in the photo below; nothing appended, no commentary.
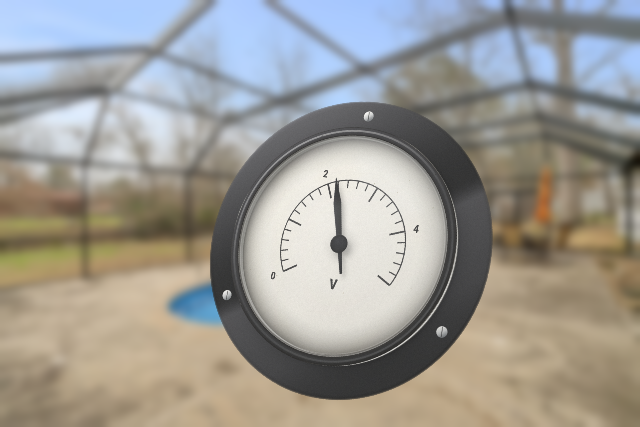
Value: 2.2 V
